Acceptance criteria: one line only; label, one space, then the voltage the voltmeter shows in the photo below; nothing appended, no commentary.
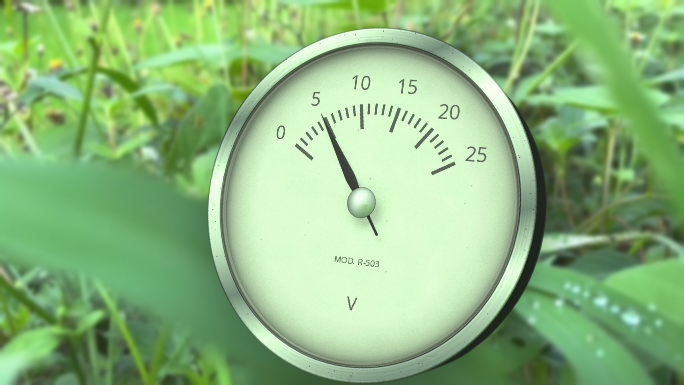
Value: 5 V
